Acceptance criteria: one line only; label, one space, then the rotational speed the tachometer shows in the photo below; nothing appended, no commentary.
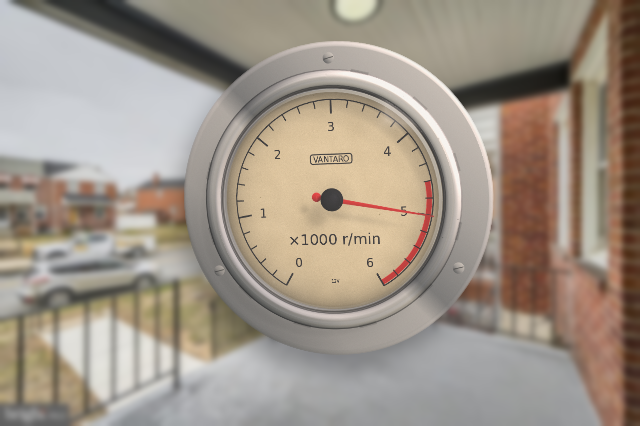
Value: 5000 rpm
